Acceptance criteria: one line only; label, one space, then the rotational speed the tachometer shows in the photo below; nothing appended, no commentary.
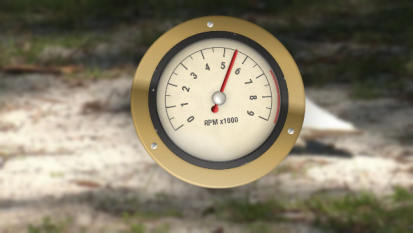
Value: 5500 rpm
